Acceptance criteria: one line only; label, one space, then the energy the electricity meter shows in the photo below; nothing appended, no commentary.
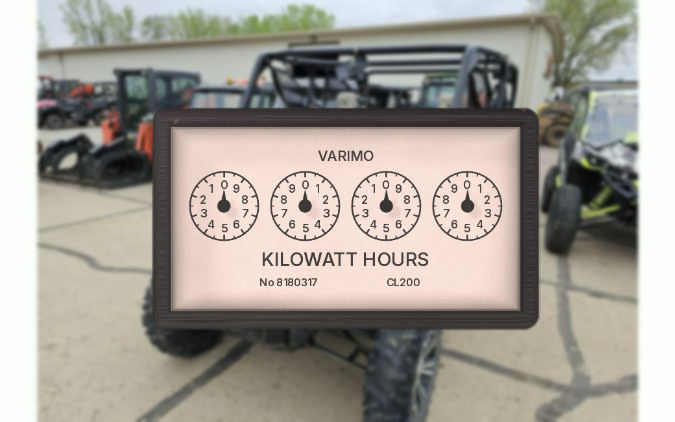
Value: 0 kWh
